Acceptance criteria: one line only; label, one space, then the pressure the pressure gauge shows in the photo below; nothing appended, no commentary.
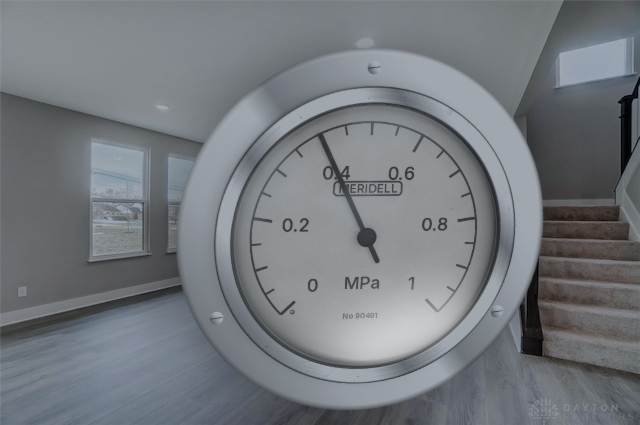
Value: 0.4 MPa
